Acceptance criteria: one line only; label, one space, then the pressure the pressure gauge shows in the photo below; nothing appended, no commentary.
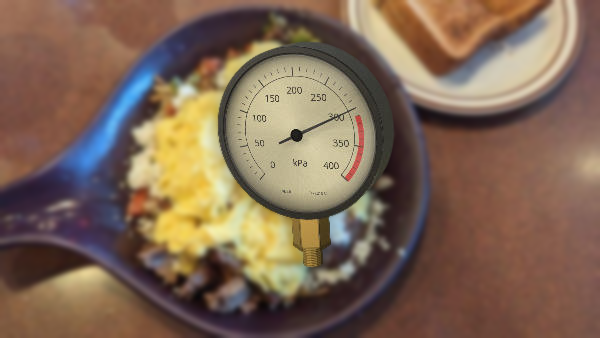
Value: 300 kPa
